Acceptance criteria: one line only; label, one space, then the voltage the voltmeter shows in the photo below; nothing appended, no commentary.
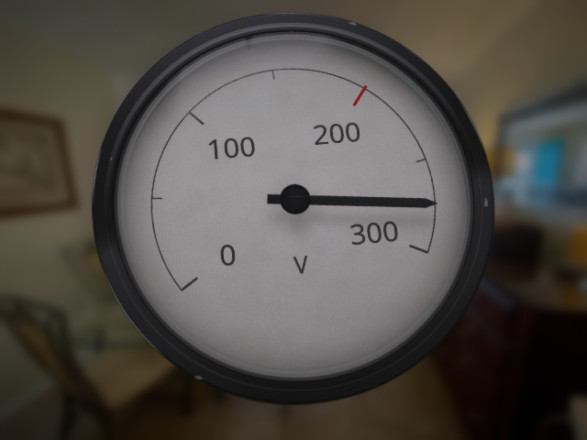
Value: 275 V
